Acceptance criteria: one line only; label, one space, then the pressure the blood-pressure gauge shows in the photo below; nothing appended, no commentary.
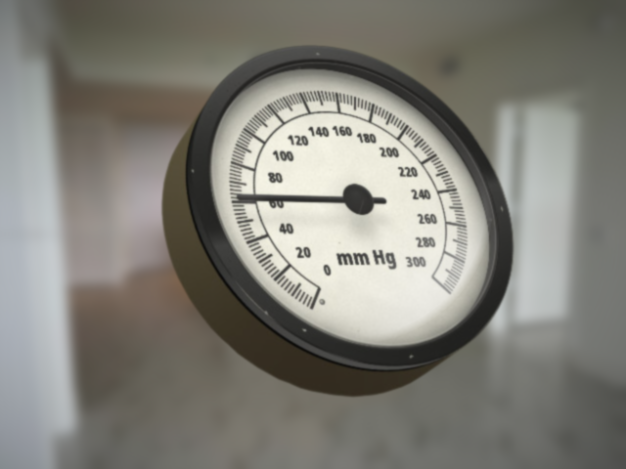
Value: 60 mmHg
